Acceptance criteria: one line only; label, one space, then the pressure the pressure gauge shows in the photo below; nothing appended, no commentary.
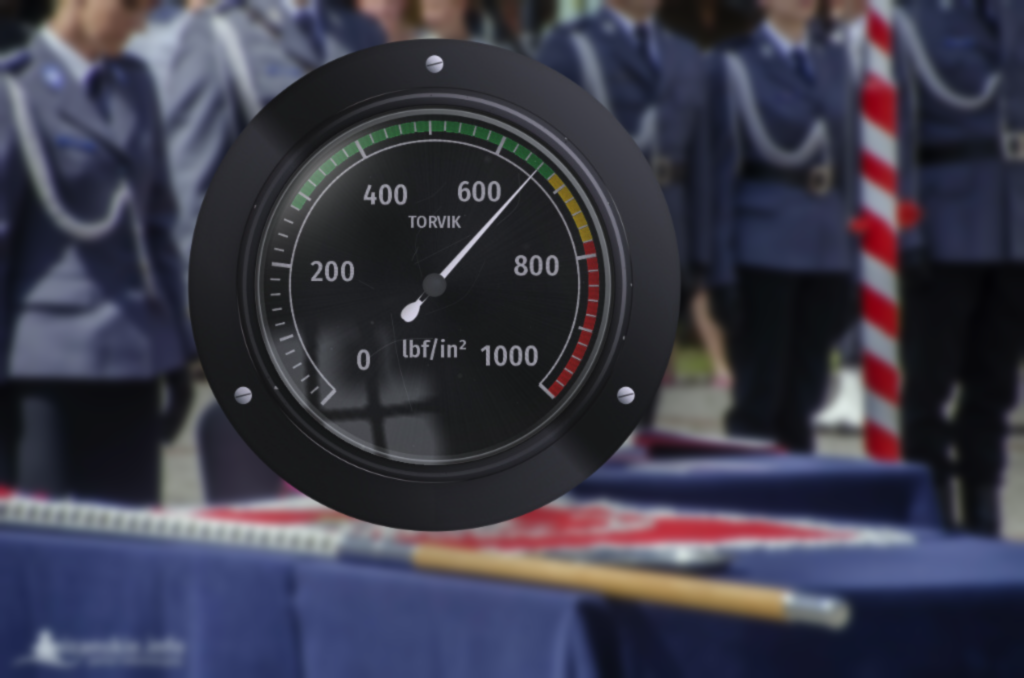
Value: 660 psi
